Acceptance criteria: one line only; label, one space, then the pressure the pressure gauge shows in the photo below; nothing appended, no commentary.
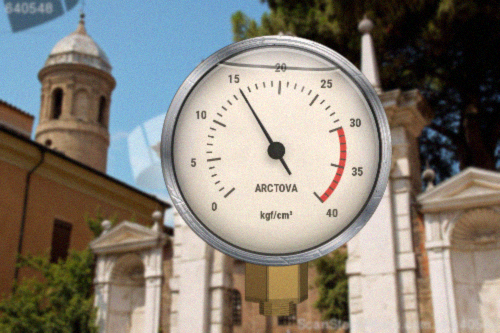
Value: 15 kg/cm²
